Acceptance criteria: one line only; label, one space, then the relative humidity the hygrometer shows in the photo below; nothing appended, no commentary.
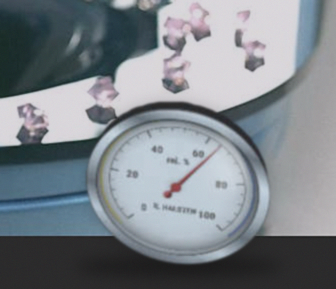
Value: 64 %
